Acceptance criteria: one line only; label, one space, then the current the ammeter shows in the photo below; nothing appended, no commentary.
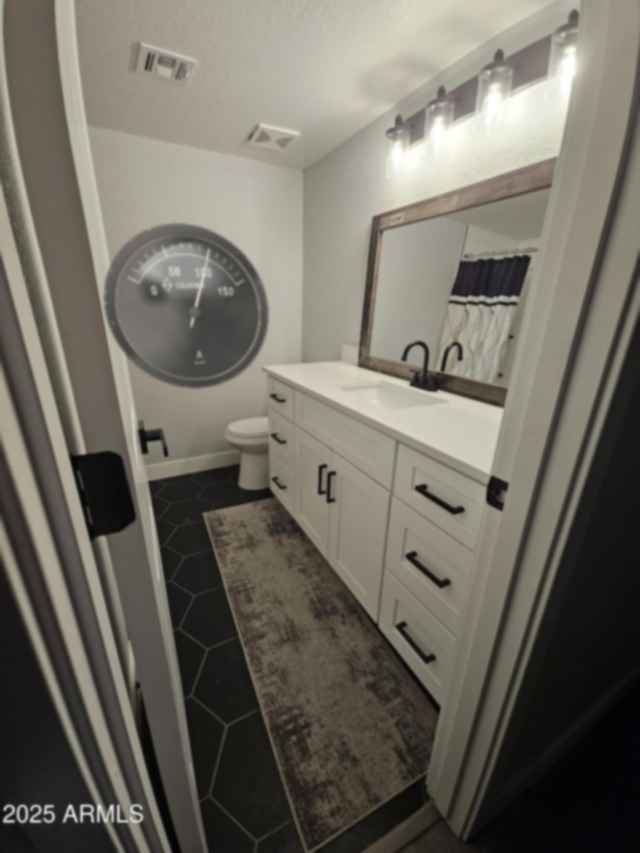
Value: 100 A
